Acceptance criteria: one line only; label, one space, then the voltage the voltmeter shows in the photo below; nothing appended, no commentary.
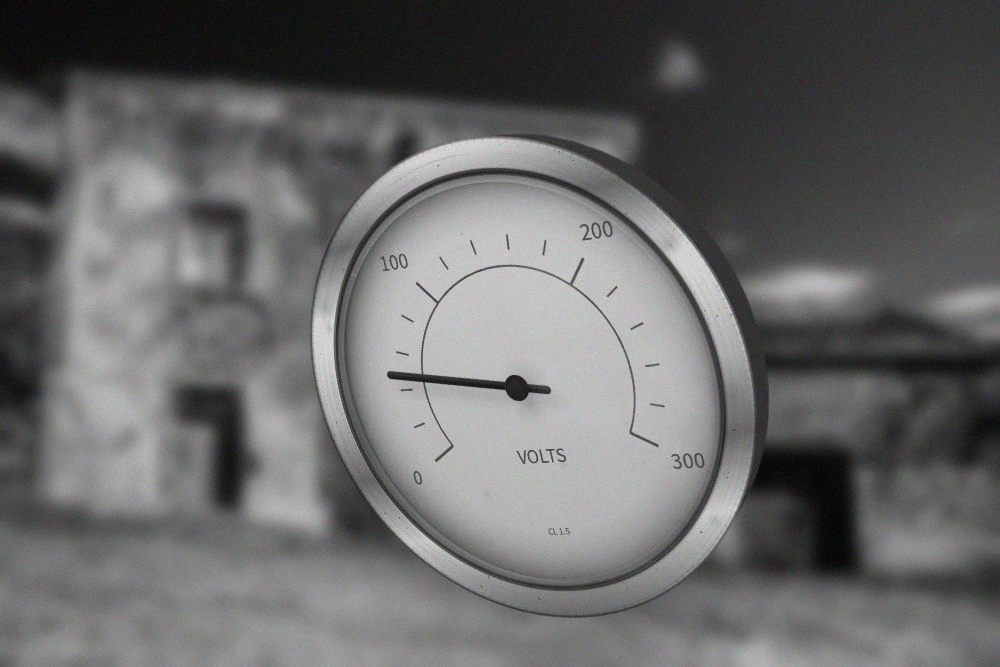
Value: 50 V
